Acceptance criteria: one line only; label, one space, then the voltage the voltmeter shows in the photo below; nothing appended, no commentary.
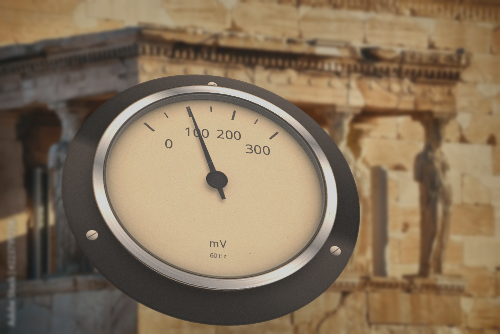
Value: 100 mV
